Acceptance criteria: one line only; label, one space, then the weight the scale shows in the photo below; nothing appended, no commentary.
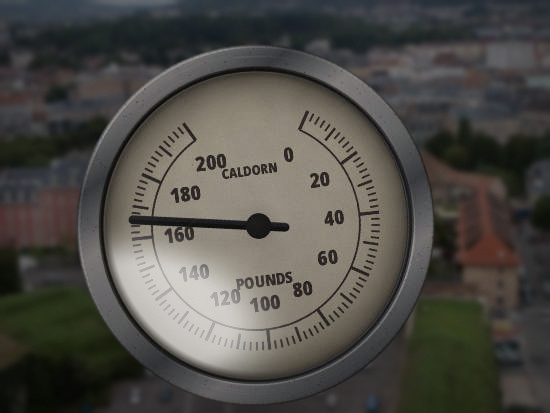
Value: 166 lb
